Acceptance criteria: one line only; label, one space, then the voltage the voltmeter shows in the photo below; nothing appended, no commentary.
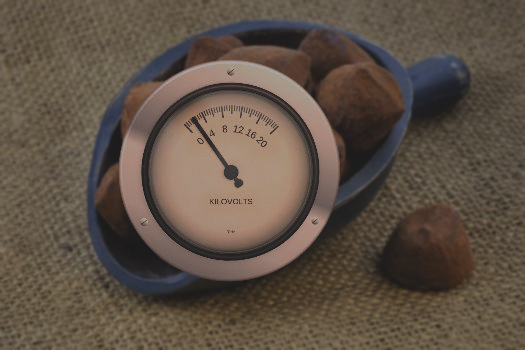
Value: 2 kV
